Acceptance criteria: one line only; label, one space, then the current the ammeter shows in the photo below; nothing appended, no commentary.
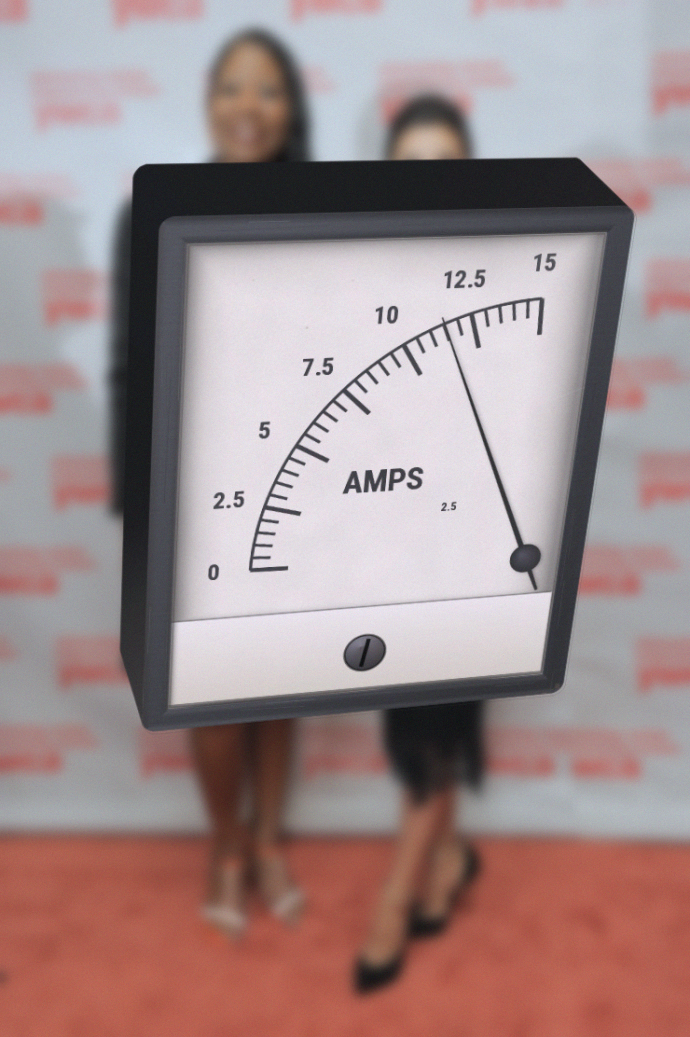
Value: 11.5 A
